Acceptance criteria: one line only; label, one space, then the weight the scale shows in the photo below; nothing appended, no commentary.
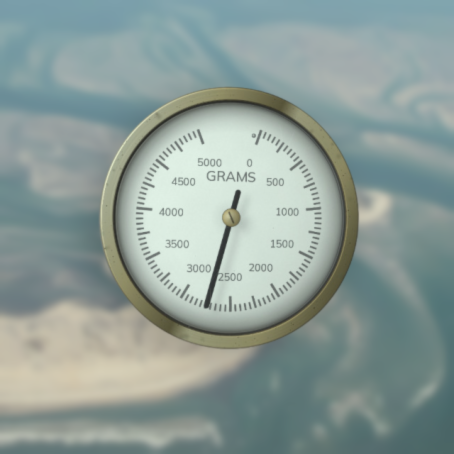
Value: 2750 g
